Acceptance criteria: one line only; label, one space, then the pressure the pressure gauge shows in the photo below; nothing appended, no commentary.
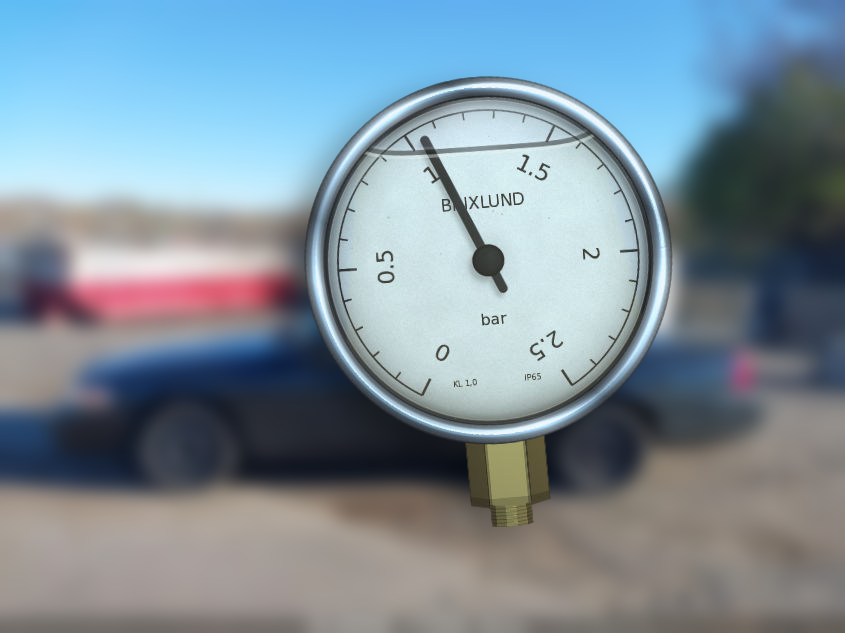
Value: 1.05 bar
